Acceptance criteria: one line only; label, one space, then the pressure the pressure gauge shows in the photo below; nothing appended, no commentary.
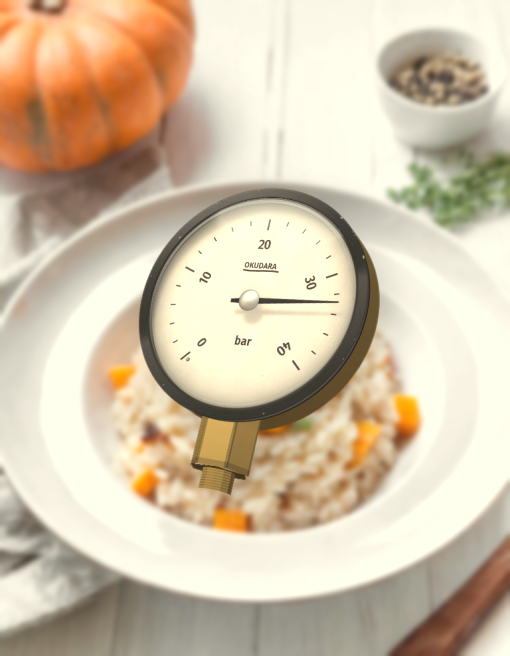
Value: 33 bar
